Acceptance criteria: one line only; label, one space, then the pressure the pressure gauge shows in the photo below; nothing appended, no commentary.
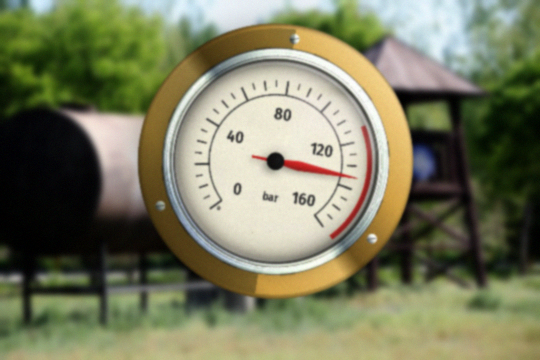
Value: 135 bar
